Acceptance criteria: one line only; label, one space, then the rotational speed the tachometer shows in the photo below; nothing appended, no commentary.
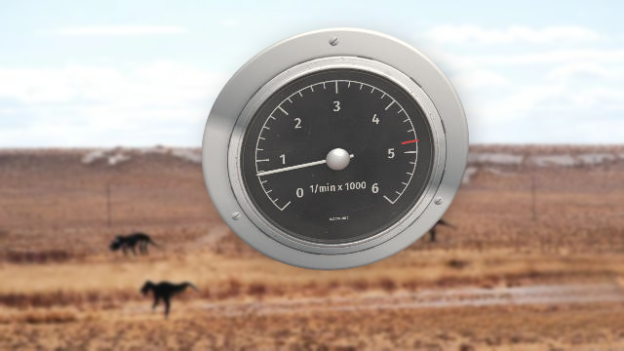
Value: 800 rpm
